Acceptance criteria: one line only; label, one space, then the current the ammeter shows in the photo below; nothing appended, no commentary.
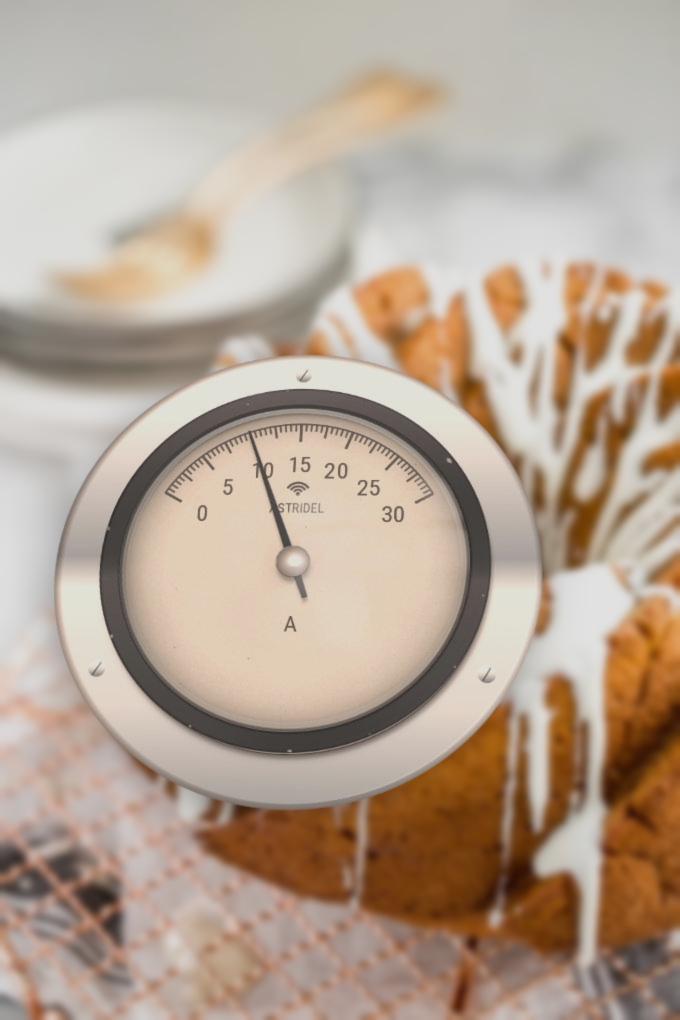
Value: 10 A
